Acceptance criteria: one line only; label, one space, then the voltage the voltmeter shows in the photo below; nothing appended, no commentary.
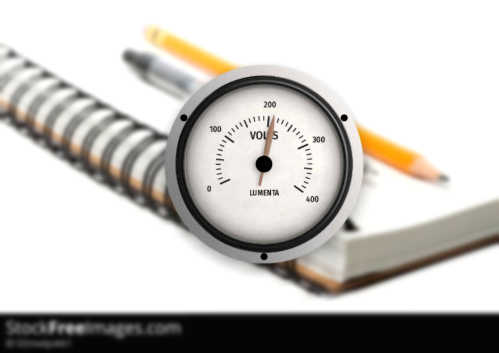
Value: 210 V
